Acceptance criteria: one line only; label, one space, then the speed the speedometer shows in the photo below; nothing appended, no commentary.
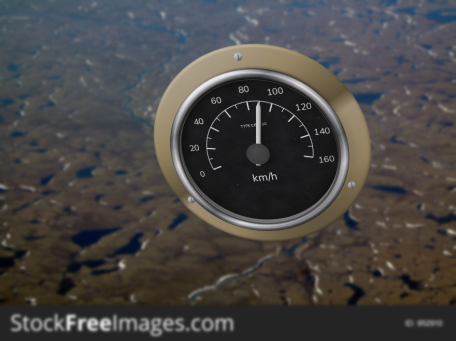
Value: 90 km/h
